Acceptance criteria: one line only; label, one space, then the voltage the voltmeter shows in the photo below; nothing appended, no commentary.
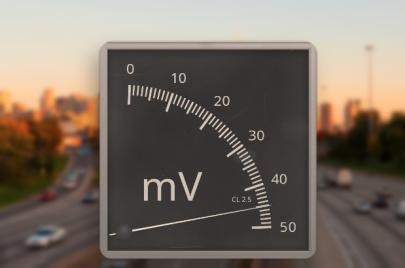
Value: 45 mV
